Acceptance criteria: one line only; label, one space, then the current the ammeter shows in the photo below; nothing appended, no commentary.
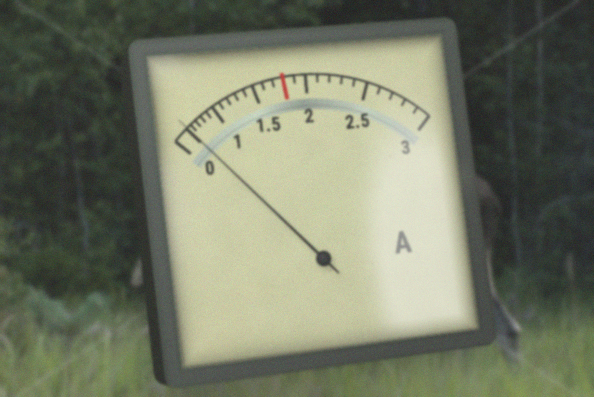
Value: 0.5 A
